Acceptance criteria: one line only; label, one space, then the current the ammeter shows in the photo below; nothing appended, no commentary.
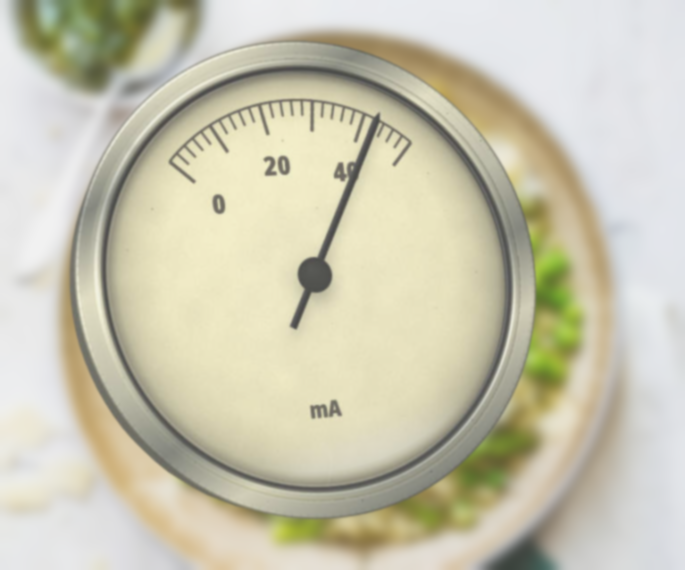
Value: 42 mA
